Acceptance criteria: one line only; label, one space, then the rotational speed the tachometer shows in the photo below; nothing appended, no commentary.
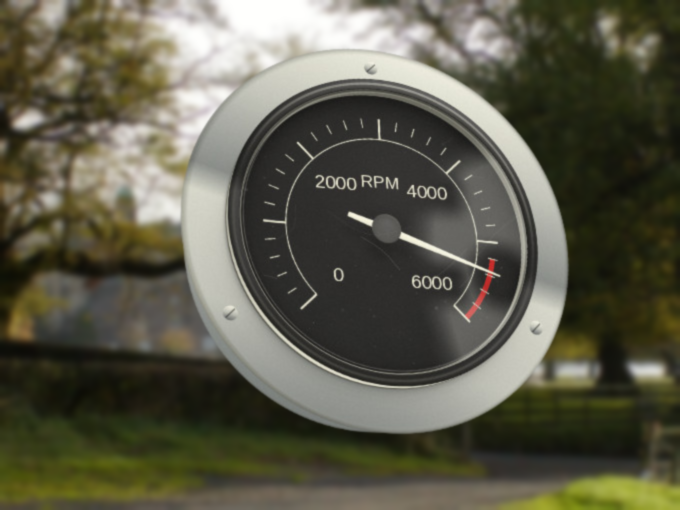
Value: 5400 rpm
